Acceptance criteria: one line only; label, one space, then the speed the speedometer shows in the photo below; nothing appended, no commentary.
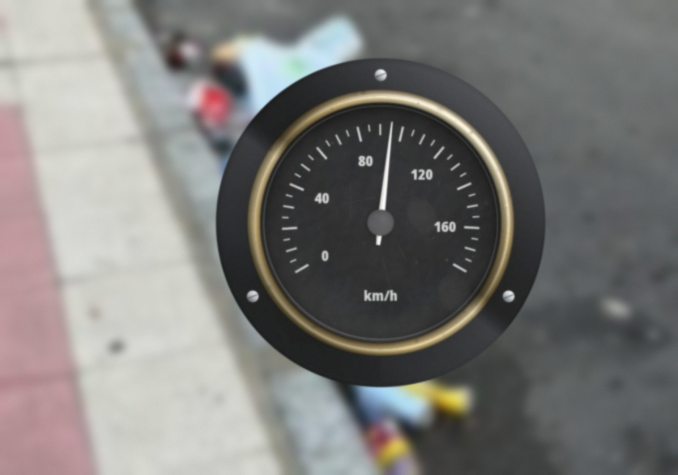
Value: 95 km/h
